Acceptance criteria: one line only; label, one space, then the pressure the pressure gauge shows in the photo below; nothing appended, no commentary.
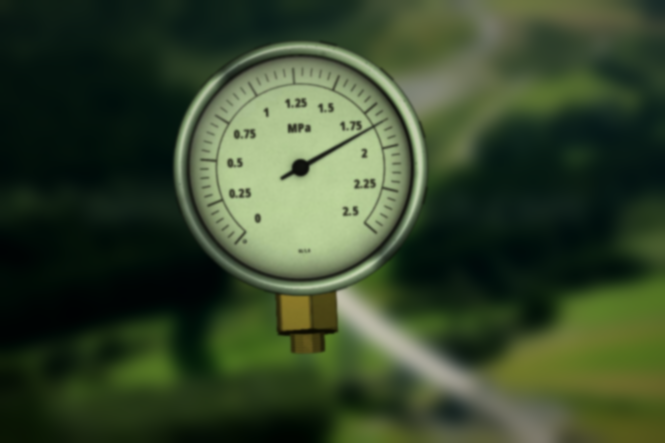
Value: 1.85 MPa
